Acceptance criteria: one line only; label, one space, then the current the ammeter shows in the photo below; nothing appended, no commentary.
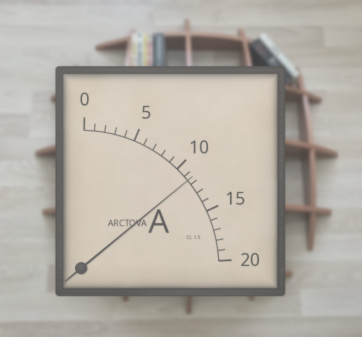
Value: 11.5 A
